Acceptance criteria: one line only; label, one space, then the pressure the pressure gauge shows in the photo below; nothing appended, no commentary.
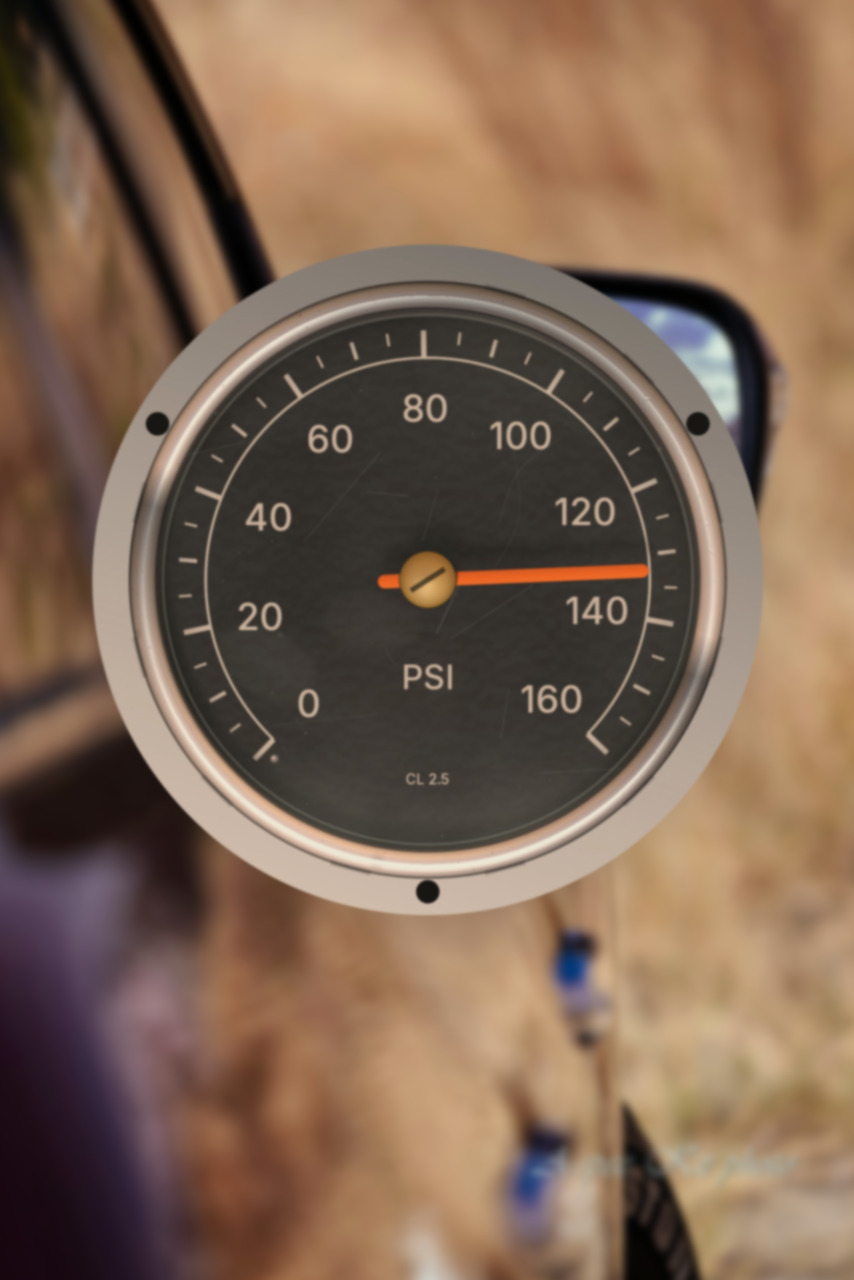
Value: 132.5 psi
